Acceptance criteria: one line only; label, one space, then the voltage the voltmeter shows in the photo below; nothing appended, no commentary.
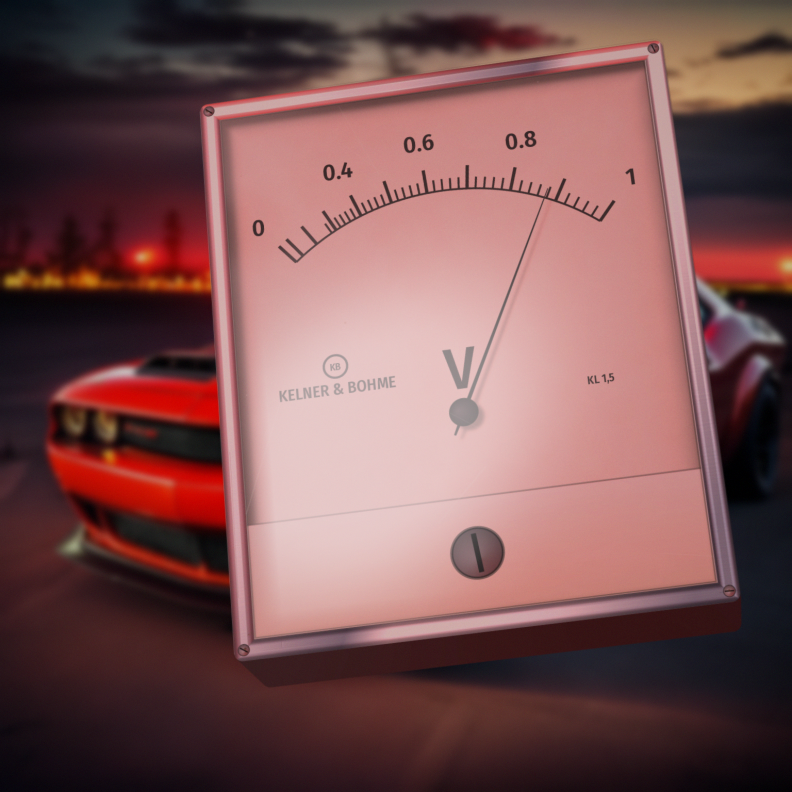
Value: 0.88 V
